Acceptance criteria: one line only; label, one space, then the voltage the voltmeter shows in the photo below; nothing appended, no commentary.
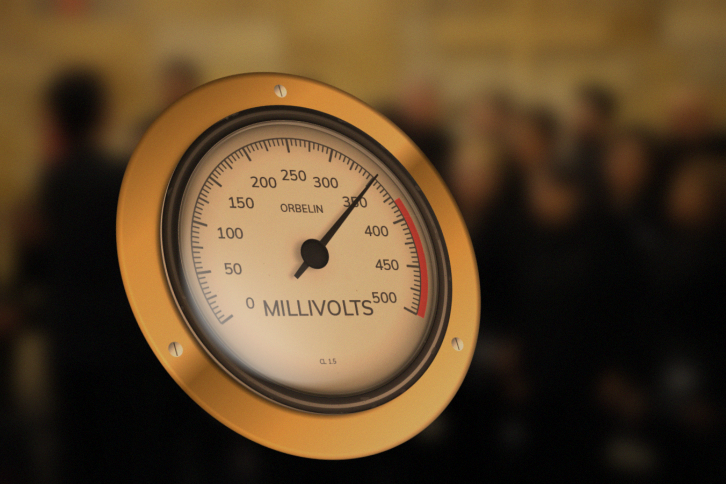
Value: 350 mV
